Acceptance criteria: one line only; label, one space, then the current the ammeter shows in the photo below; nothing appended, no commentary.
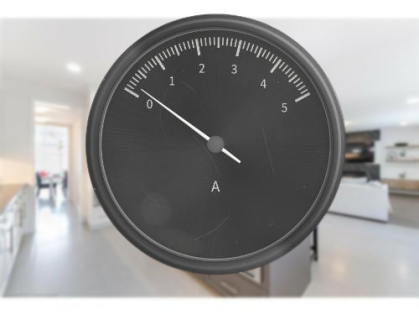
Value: 0.2 A
